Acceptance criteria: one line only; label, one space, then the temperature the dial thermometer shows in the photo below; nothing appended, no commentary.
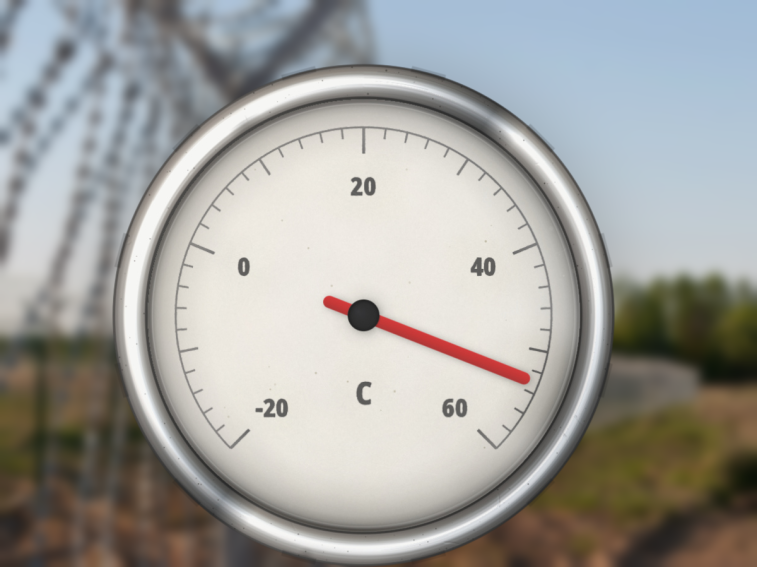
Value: 53 °C
